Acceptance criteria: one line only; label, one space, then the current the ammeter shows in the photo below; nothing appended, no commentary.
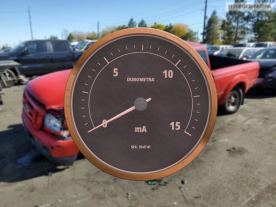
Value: 0 mA
